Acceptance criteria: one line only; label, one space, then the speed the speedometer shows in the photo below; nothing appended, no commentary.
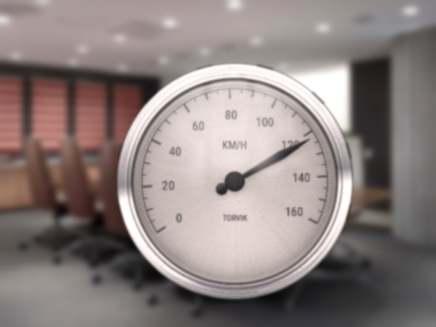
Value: 122.5 km/h
